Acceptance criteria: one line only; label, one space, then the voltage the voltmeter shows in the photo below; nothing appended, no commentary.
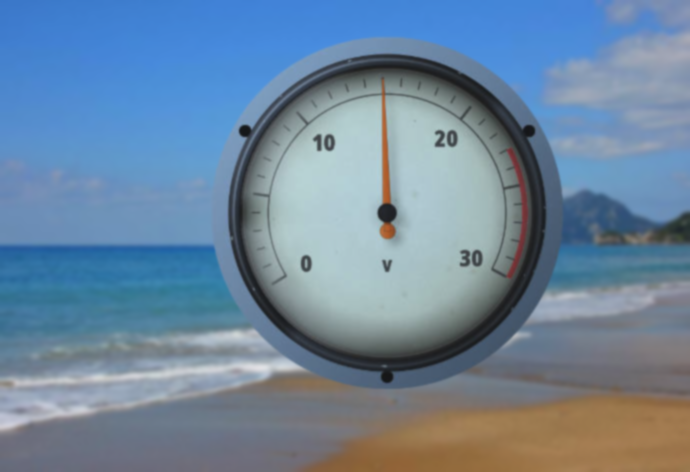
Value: 15 V
